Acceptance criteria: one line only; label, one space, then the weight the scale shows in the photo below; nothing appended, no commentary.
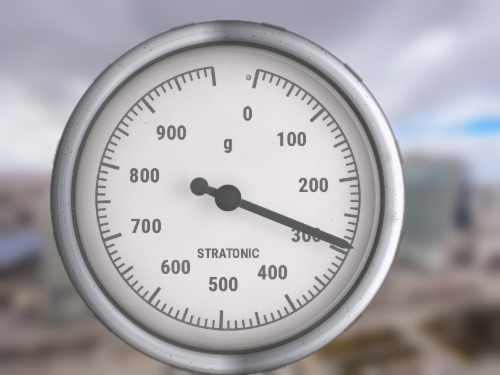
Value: 290 g
